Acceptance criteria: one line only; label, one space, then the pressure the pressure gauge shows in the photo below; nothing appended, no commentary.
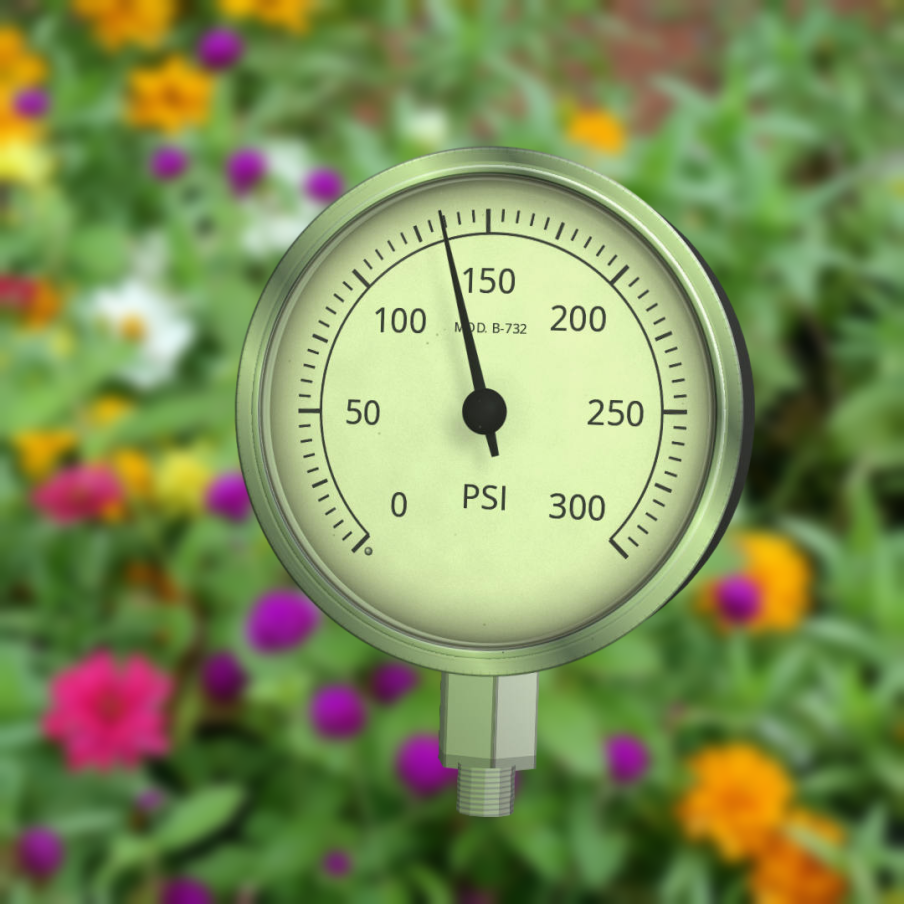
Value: 135 psi
